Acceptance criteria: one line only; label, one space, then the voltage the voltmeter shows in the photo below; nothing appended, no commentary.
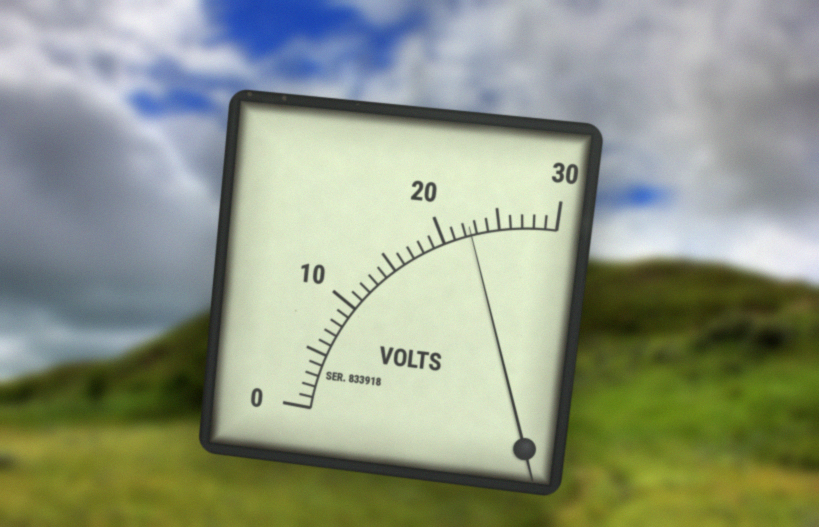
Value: 22.5 V
